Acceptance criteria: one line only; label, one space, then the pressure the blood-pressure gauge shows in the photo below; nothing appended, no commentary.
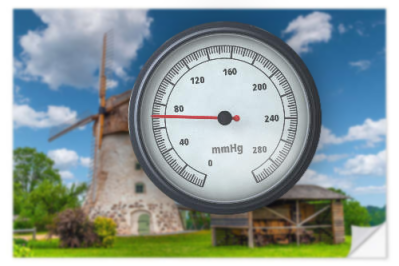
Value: 70 mmHg
